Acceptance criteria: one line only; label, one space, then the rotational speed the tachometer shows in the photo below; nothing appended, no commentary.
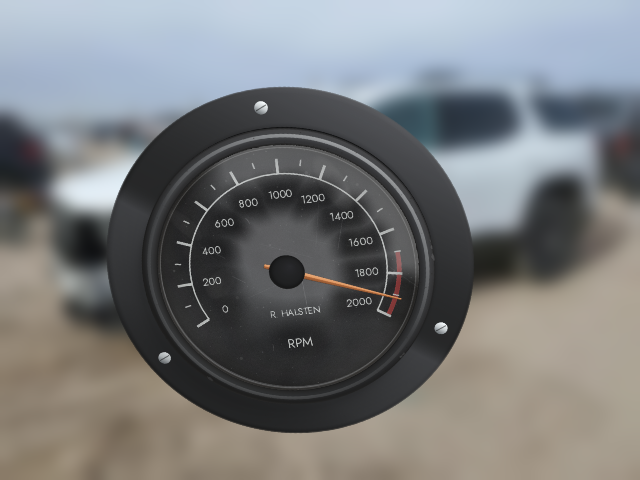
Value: 1900 rpm
